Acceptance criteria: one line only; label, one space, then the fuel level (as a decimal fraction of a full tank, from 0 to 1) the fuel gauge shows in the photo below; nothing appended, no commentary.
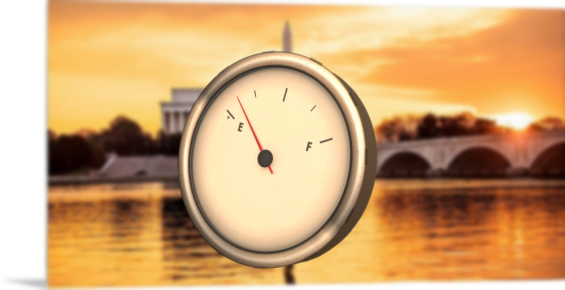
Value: 0.125
